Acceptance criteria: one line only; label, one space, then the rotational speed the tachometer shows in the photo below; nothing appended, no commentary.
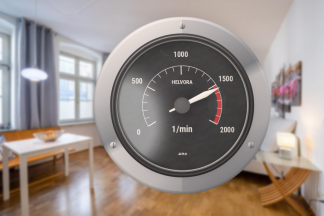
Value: 1550 rpm
